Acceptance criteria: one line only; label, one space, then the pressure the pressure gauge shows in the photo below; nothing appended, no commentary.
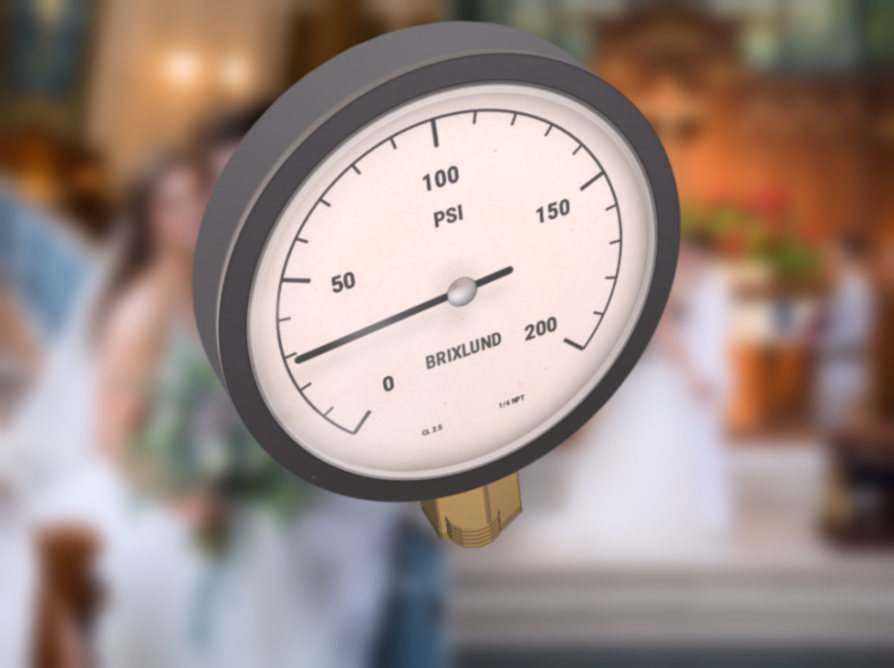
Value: 30 psi
